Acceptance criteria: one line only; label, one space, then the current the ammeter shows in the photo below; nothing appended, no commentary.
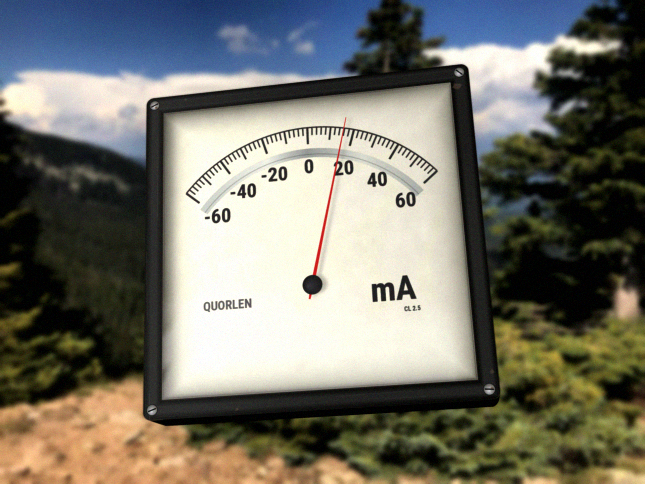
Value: 16 mA
